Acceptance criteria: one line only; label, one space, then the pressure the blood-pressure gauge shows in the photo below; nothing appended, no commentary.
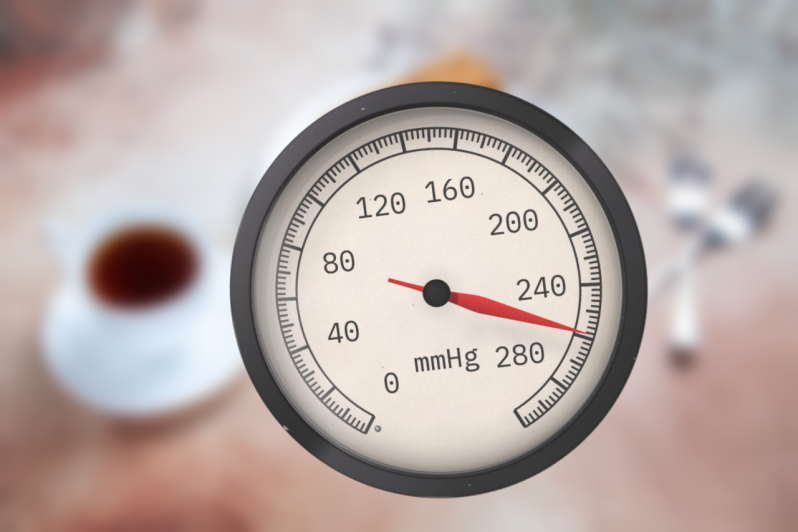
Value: 258 mmHg
